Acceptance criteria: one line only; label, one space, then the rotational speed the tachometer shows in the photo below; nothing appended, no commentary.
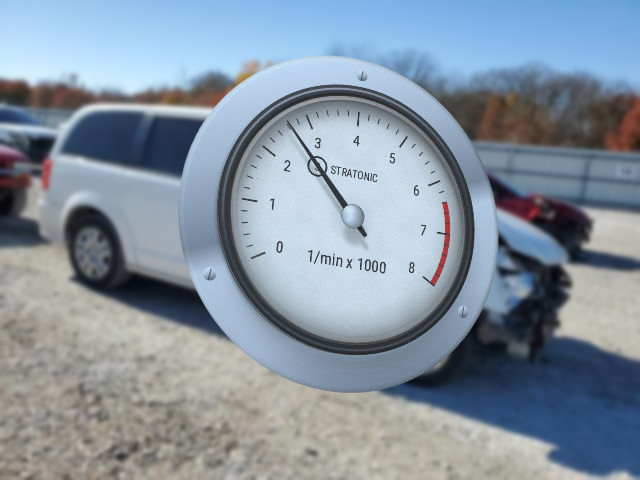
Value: 2600 rpm
